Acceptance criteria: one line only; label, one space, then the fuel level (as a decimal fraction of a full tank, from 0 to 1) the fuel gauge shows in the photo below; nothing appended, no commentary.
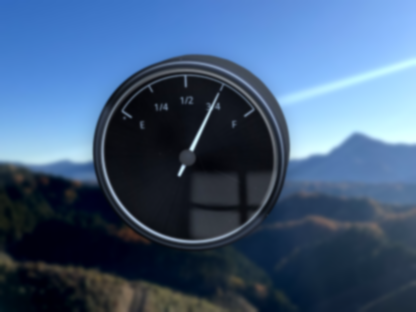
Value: 0.75
